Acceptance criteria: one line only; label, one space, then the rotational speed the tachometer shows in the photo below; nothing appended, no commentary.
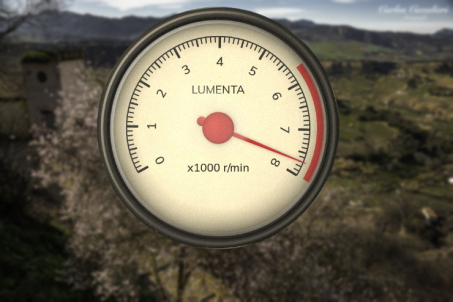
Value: 7700 rpm
